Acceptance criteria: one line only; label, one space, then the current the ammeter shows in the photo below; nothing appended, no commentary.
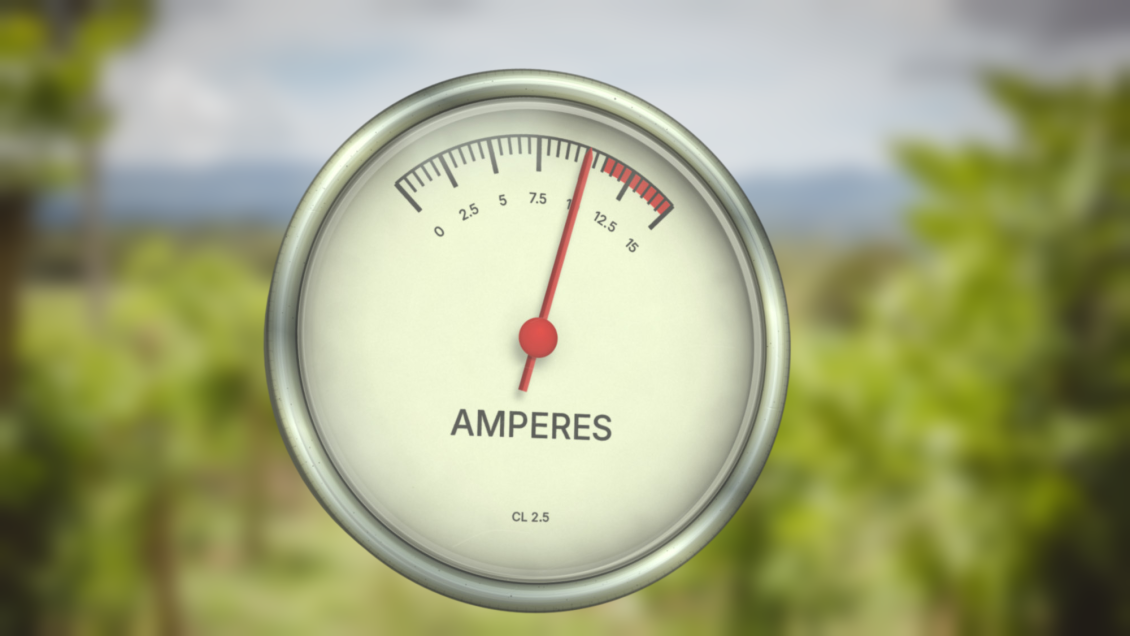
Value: 10 A
